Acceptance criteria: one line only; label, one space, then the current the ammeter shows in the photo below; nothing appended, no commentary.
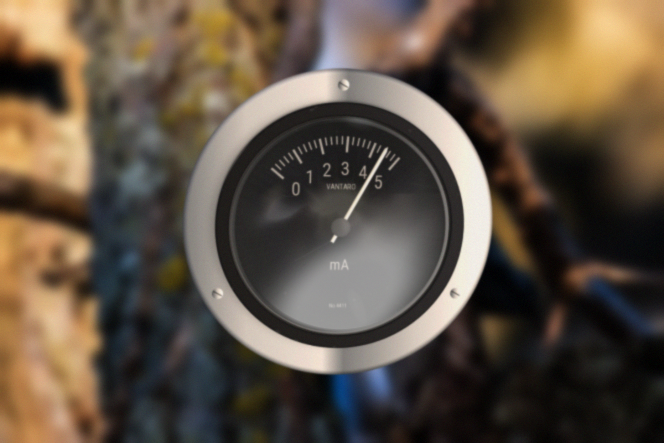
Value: 4.4 mA
